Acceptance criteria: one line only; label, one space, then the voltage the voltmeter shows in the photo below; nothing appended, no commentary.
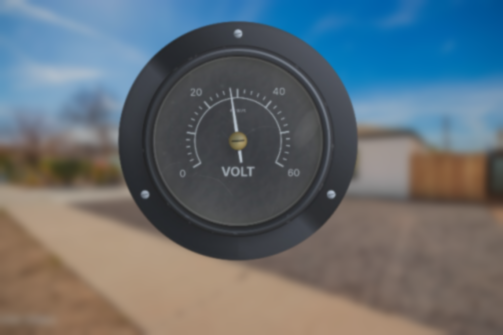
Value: 28 V
